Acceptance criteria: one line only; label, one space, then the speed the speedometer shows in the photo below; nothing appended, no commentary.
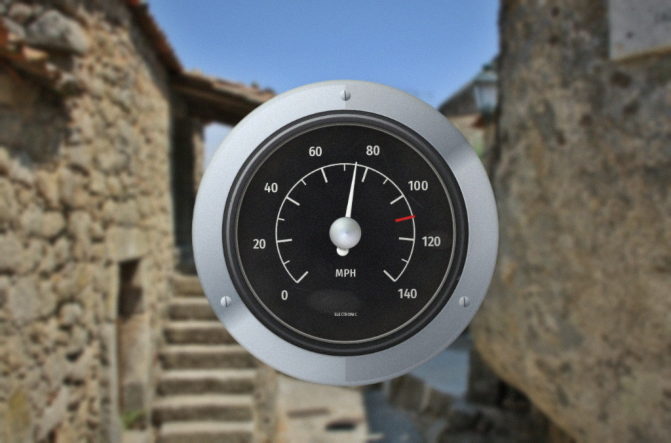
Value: 75 mph
